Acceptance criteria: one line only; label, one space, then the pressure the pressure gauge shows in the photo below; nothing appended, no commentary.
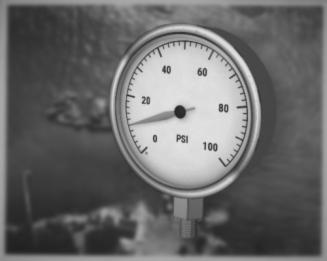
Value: 10 psi
